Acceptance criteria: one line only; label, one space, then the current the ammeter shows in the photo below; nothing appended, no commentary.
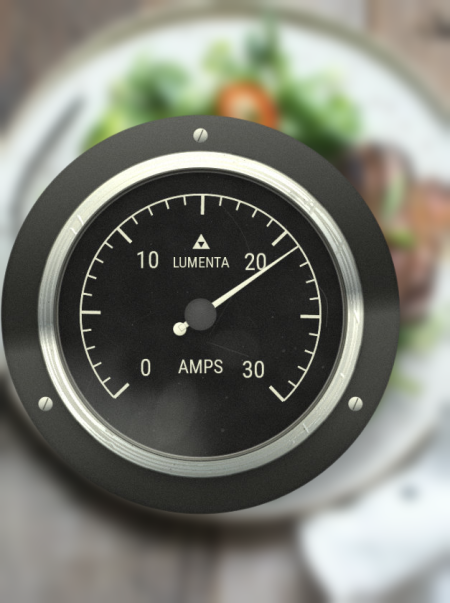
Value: 21 A
